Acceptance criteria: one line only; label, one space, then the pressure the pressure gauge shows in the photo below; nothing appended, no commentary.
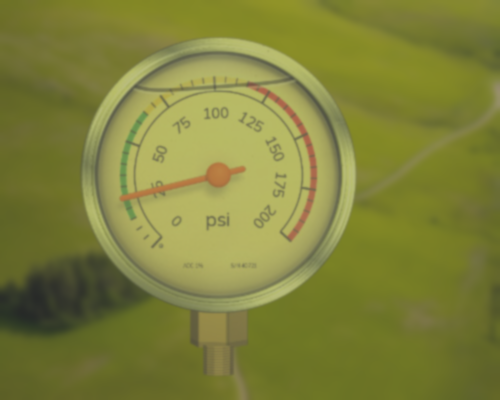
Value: 25 psi
